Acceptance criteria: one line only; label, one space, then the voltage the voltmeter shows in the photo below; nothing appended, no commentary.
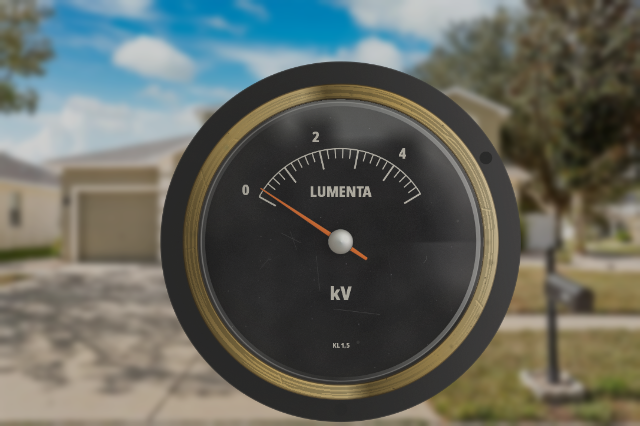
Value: 0.2 kV
